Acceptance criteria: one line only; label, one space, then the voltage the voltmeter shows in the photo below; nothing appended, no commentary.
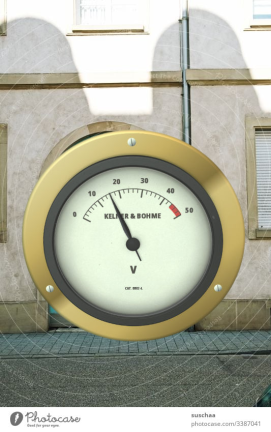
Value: 16 V
